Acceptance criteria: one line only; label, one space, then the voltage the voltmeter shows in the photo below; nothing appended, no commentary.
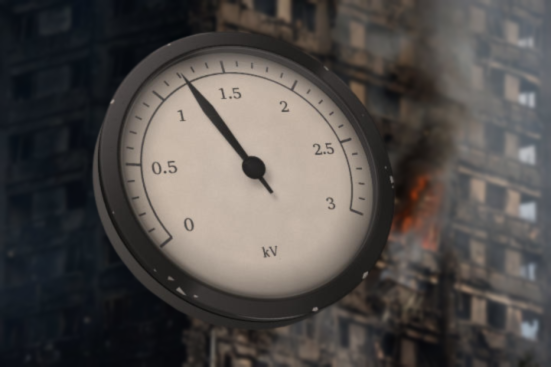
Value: 1.2 kV
